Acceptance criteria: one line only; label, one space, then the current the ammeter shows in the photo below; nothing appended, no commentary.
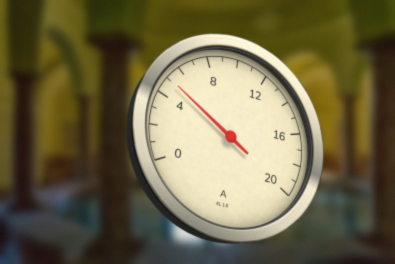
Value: 5 A
